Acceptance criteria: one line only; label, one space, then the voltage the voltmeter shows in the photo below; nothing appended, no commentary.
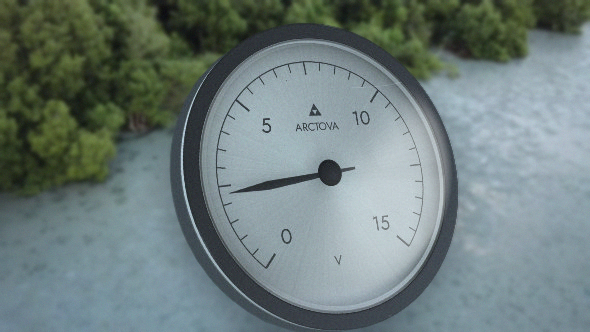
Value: 2.25 V
